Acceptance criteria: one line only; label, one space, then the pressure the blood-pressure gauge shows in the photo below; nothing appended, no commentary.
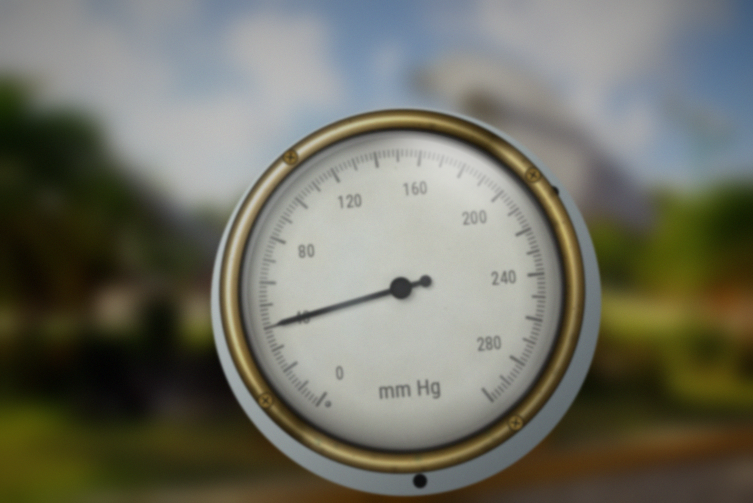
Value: 40 mmHg
